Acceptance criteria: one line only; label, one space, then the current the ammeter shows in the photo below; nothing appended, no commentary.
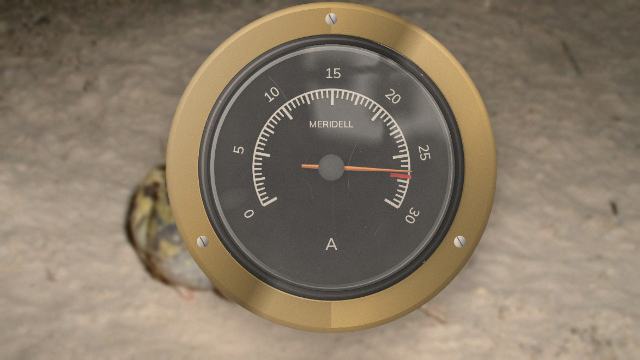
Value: 26.5 A
